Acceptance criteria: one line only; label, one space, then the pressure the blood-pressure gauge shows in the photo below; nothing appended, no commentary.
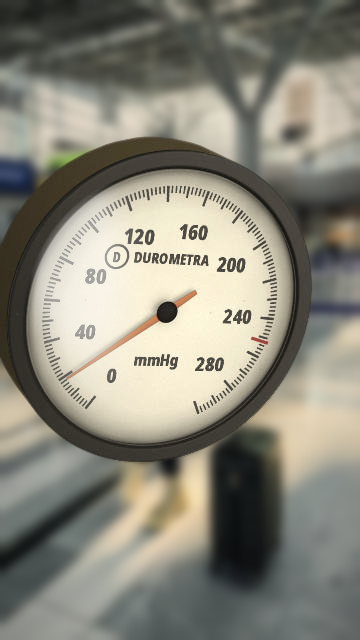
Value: 20 mmHg
